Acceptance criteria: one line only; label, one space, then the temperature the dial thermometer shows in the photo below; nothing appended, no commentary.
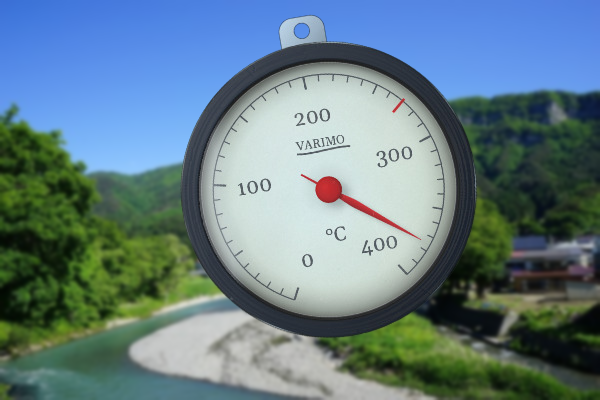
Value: 375 °C
